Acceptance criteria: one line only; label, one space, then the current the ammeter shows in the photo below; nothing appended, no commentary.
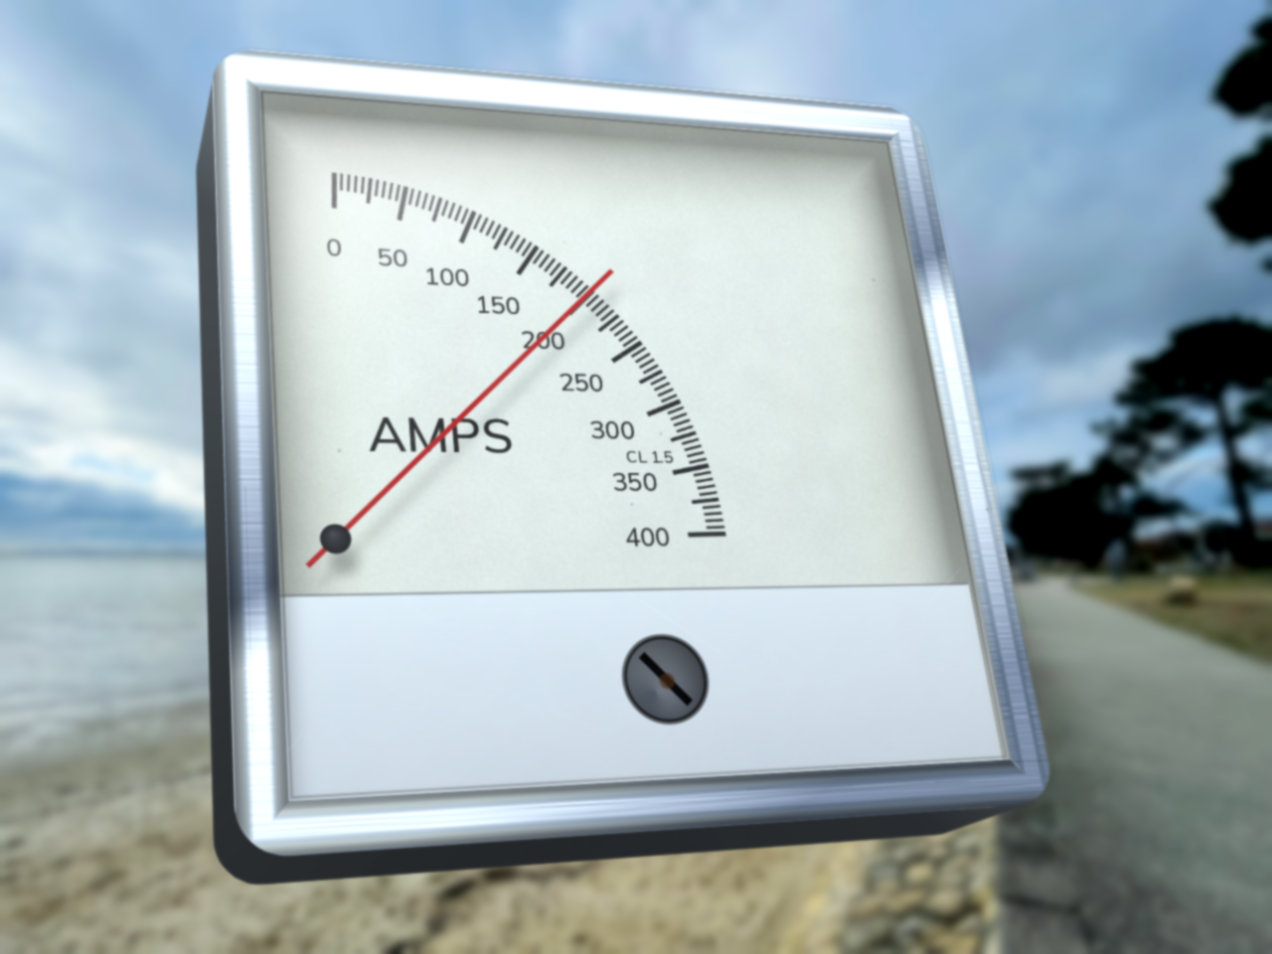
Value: 200 A
